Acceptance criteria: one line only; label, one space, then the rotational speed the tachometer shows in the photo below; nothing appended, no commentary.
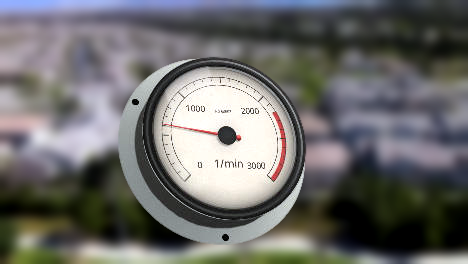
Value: 600 rpm
